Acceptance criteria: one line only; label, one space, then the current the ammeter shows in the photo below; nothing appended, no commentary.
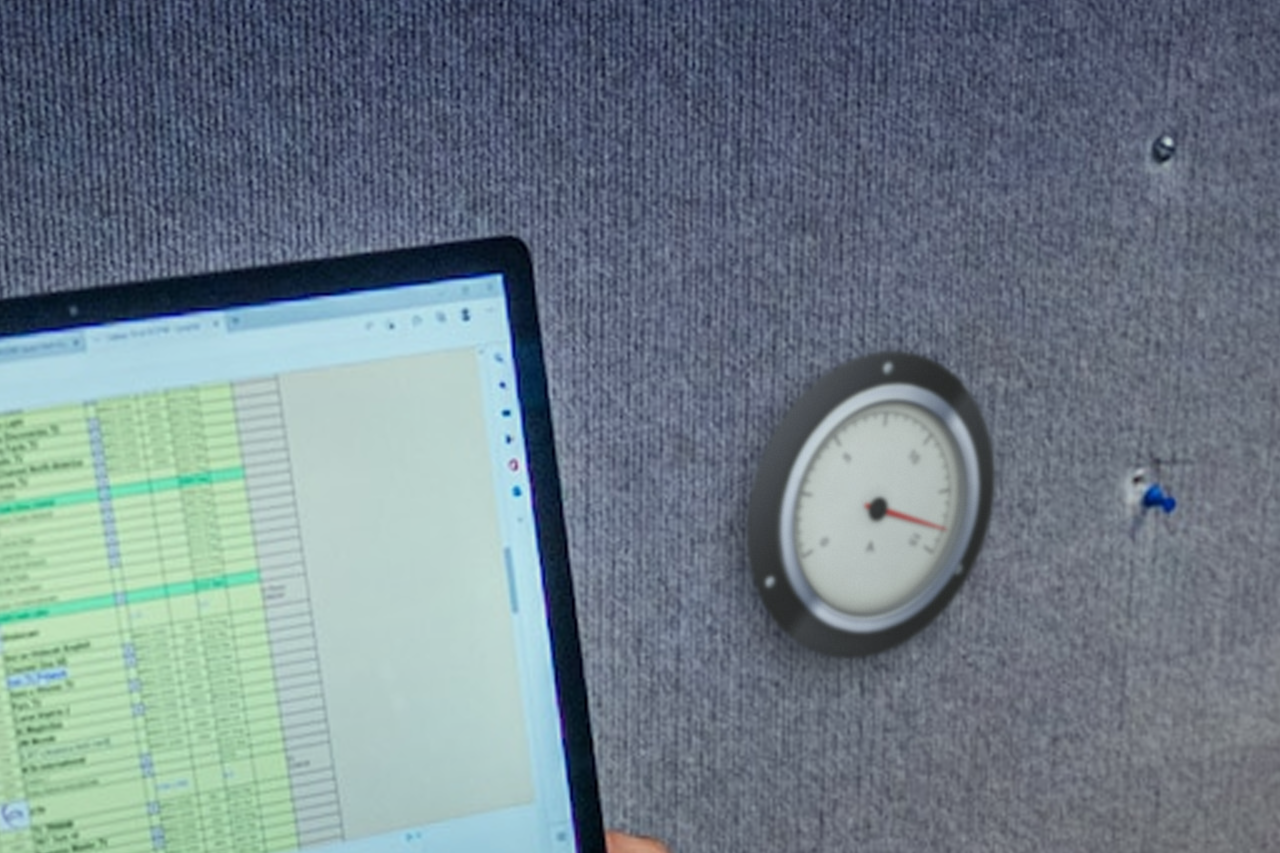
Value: 14 A
